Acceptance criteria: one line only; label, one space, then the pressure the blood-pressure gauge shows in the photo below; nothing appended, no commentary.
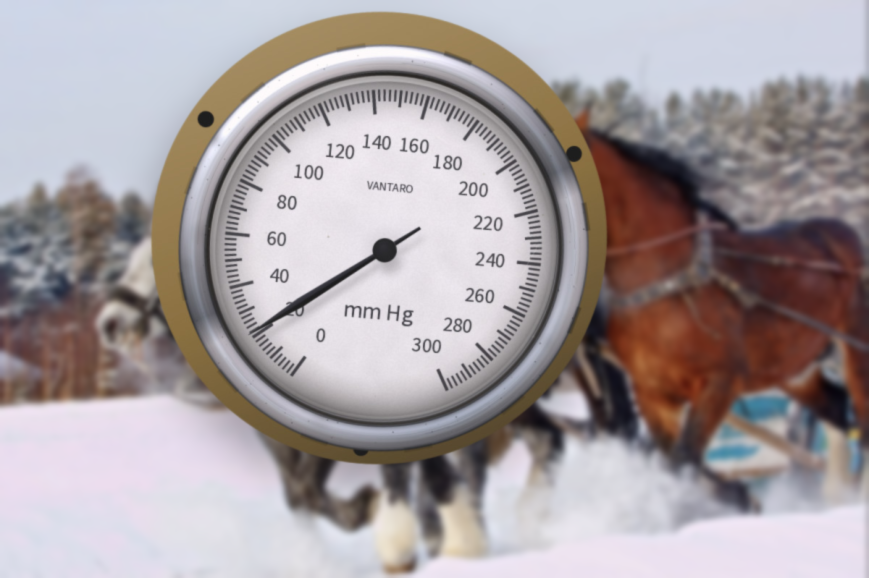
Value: 22 mmHg
